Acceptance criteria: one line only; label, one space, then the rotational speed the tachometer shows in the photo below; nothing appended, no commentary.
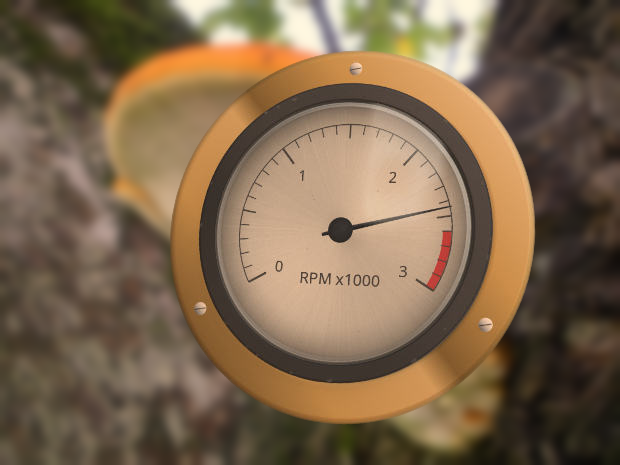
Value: 2450 rpm
